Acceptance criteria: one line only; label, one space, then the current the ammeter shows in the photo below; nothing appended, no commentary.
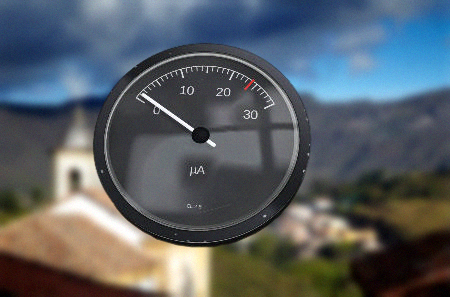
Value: 1 µA
